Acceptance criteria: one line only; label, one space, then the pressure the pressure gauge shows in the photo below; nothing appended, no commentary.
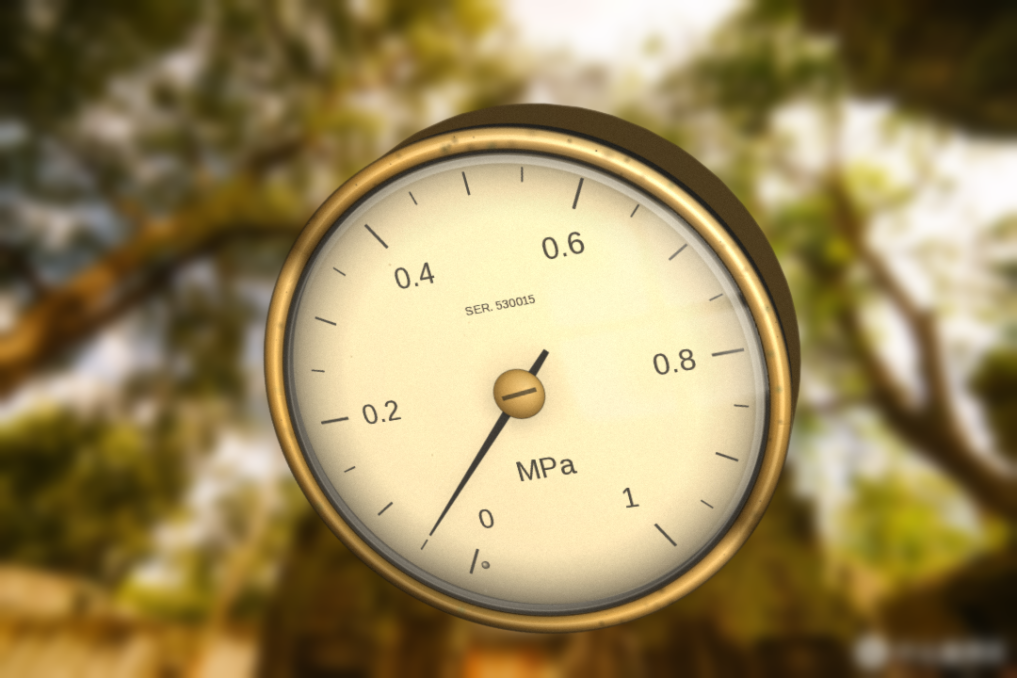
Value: 0.05 MPa
